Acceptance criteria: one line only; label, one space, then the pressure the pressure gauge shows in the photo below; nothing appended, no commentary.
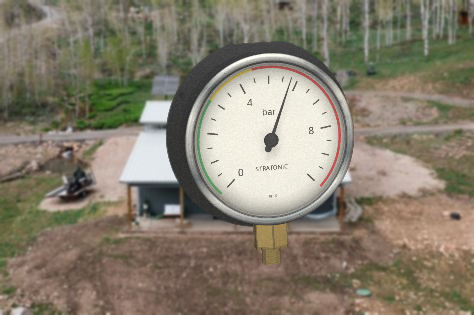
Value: 5.75 bar
